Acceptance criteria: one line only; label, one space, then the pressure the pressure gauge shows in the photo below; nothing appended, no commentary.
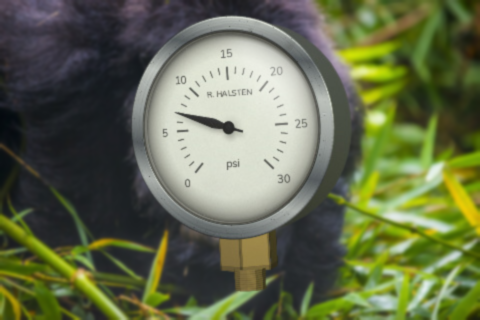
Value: 7 psi
